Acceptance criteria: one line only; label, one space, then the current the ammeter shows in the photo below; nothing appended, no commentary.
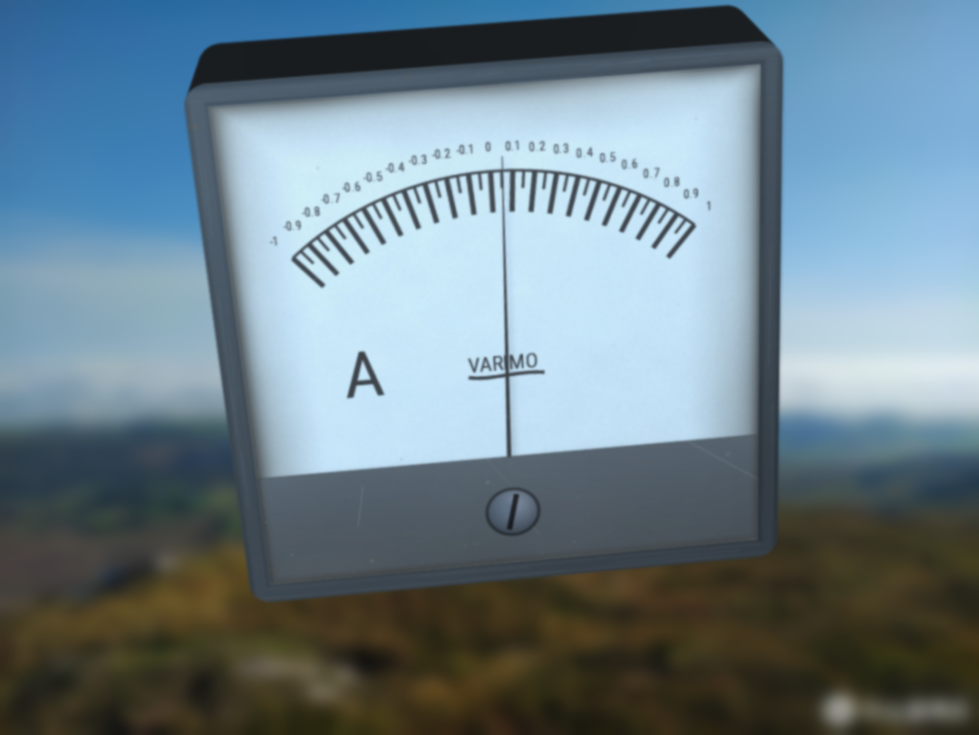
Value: 0.05 A
